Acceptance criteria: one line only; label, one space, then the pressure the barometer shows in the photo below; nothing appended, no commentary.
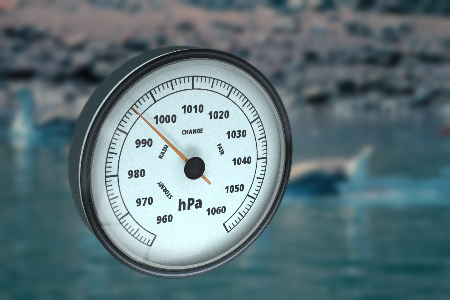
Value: 995 hPa
